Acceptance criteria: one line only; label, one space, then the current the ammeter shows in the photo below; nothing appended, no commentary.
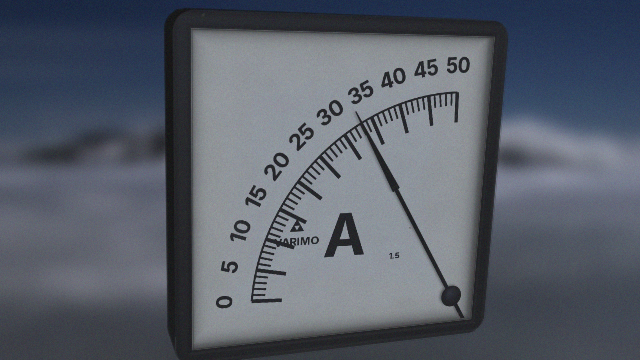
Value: 33 A
